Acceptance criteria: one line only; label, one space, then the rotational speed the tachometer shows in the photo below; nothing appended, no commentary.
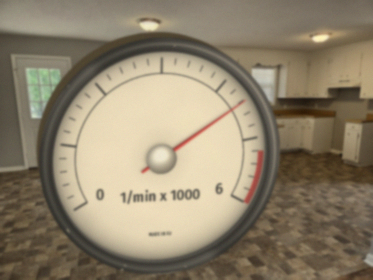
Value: 4400 rpm
